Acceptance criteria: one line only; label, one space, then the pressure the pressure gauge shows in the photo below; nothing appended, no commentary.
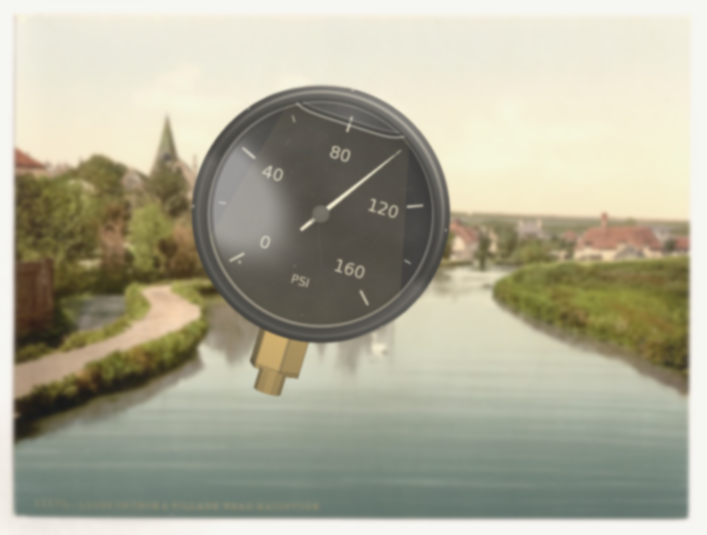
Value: 100 psi
